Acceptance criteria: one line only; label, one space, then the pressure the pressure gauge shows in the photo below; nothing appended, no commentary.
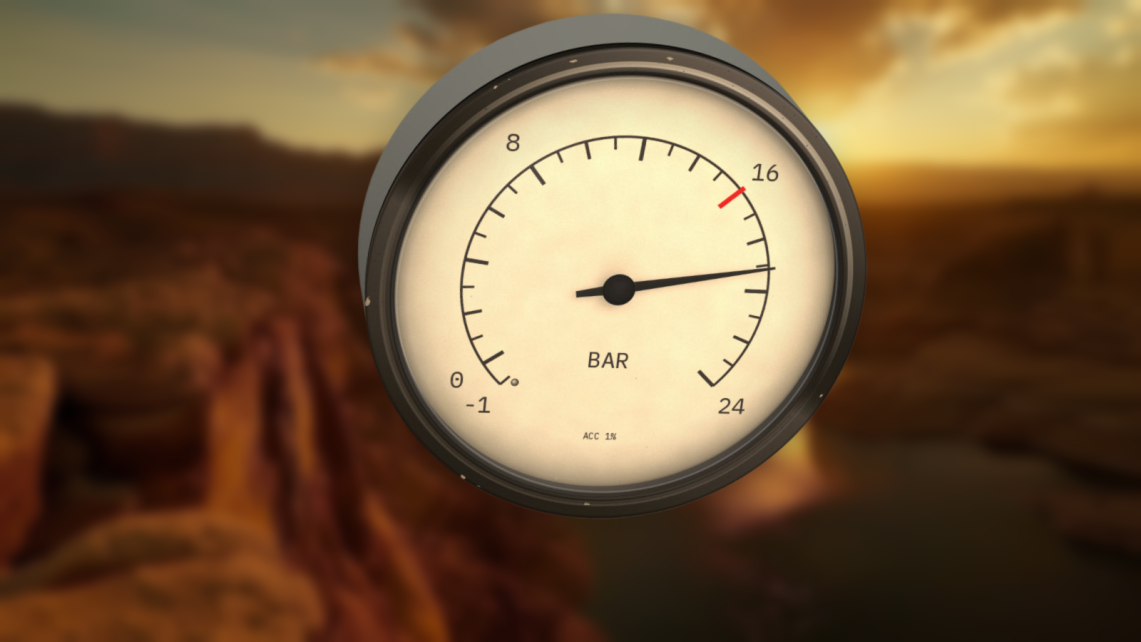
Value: 19 bar
